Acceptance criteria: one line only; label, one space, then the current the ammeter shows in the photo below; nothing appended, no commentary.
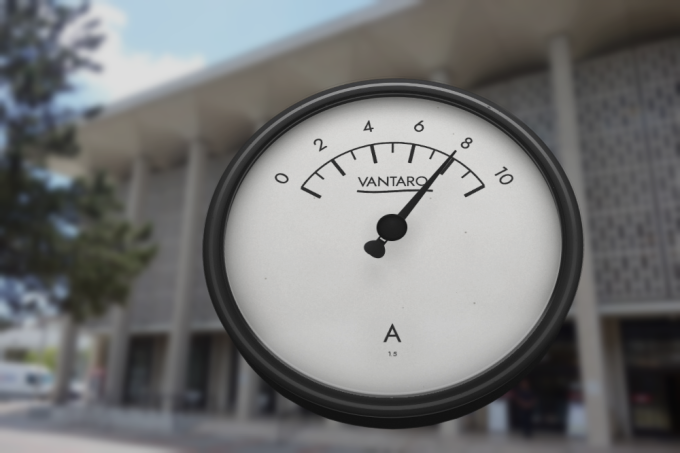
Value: 8 A
